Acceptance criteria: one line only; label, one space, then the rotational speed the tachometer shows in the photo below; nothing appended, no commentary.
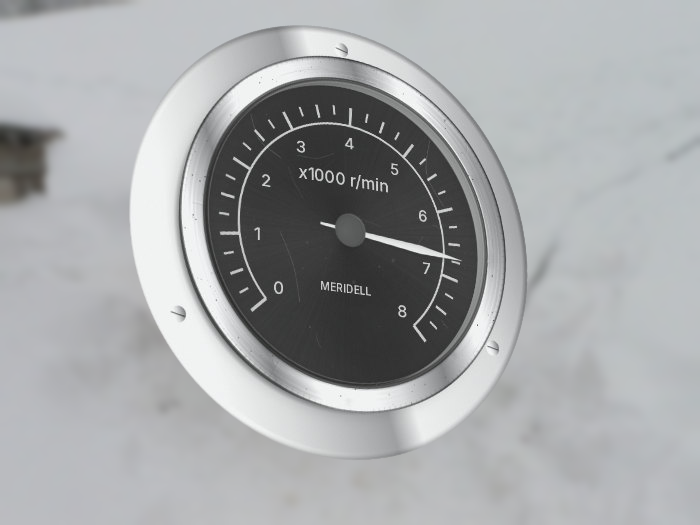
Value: 6750 rpm
